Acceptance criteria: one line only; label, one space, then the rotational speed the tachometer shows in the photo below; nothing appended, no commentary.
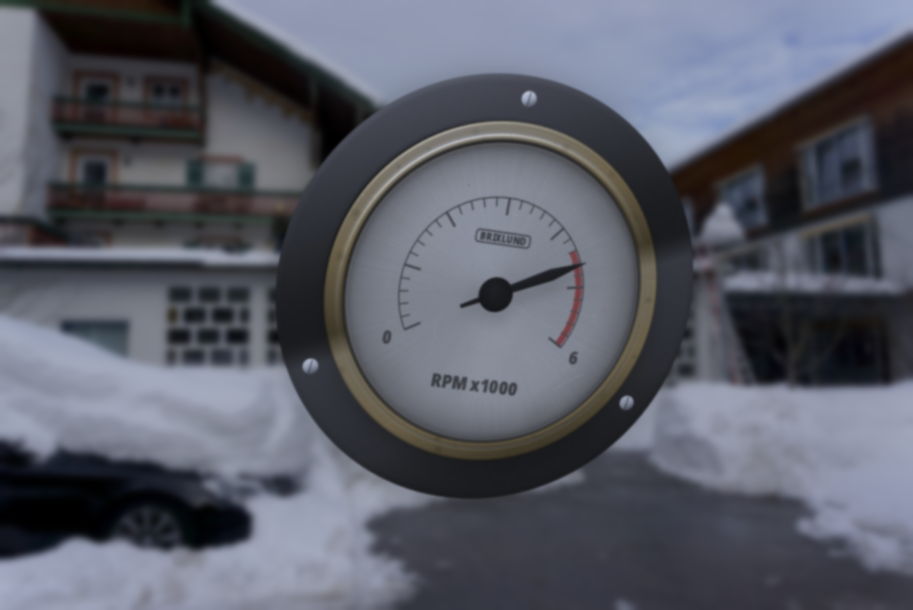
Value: 4600 rpm
